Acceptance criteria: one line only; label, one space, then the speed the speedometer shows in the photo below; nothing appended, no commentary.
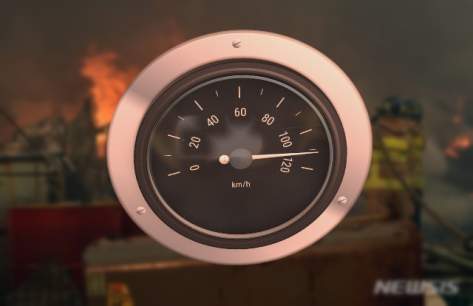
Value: 110 km/h
